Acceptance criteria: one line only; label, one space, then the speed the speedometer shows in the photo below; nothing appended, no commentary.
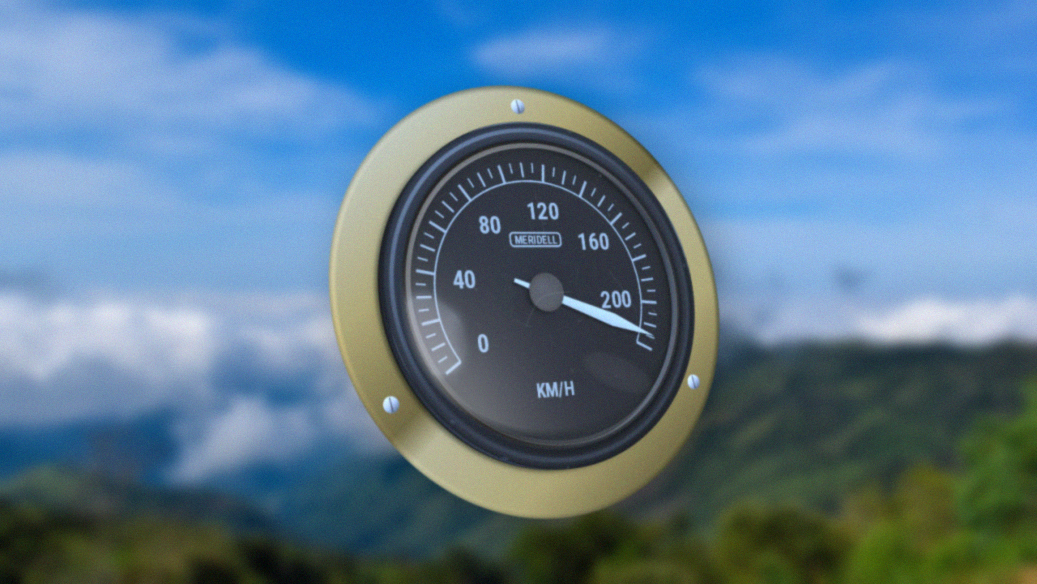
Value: 215 km/h
